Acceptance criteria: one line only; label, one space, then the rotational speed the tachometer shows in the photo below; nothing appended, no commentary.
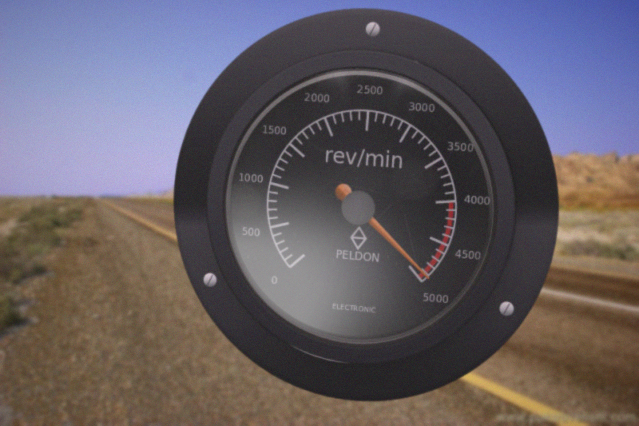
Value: 4900 rpm
